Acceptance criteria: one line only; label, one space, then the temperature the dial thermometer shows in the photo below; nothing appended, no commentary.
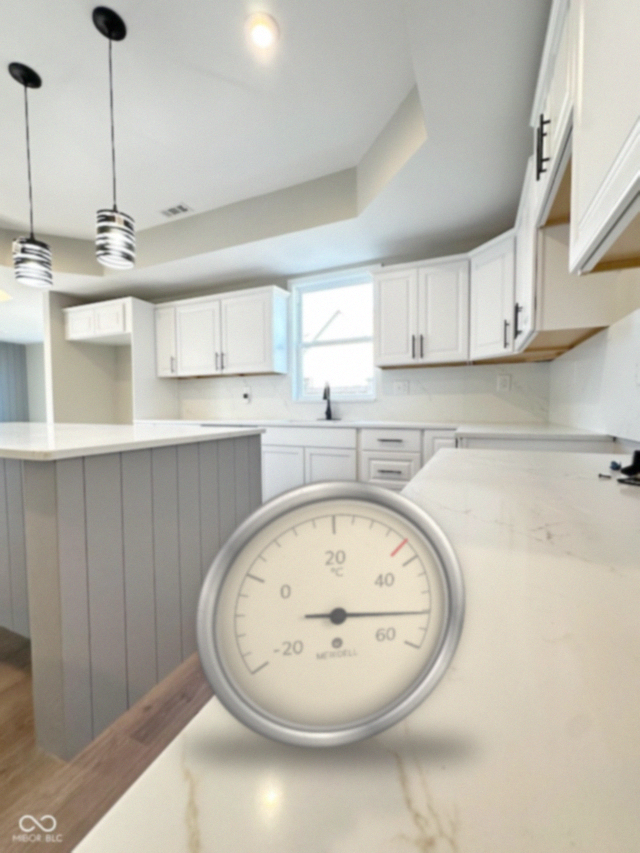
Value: 52 °C
